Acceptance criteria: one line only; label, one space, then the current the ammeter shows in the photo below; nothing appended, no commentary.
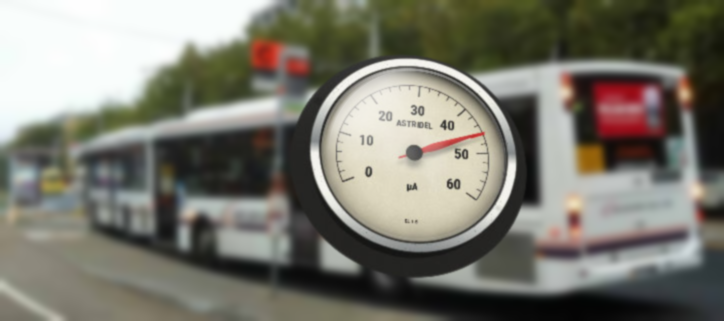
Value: 46 µA
